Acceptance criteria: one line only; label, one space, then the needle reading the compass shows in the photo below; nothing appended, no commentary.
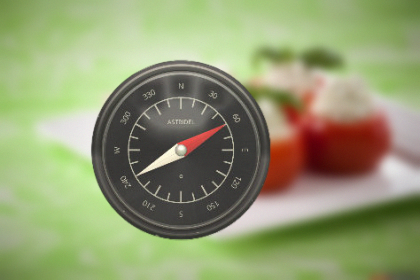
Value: 60 °
